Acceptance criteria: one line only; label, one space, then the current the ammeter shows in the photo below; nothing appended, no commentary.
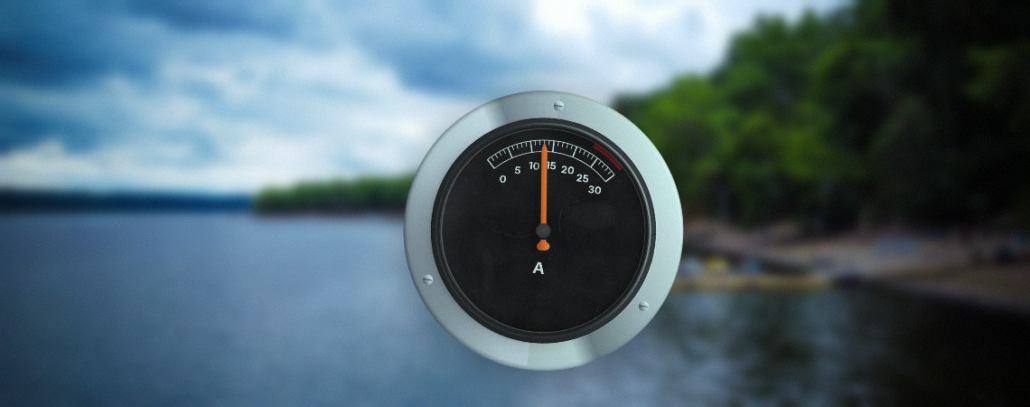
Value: 13 A
